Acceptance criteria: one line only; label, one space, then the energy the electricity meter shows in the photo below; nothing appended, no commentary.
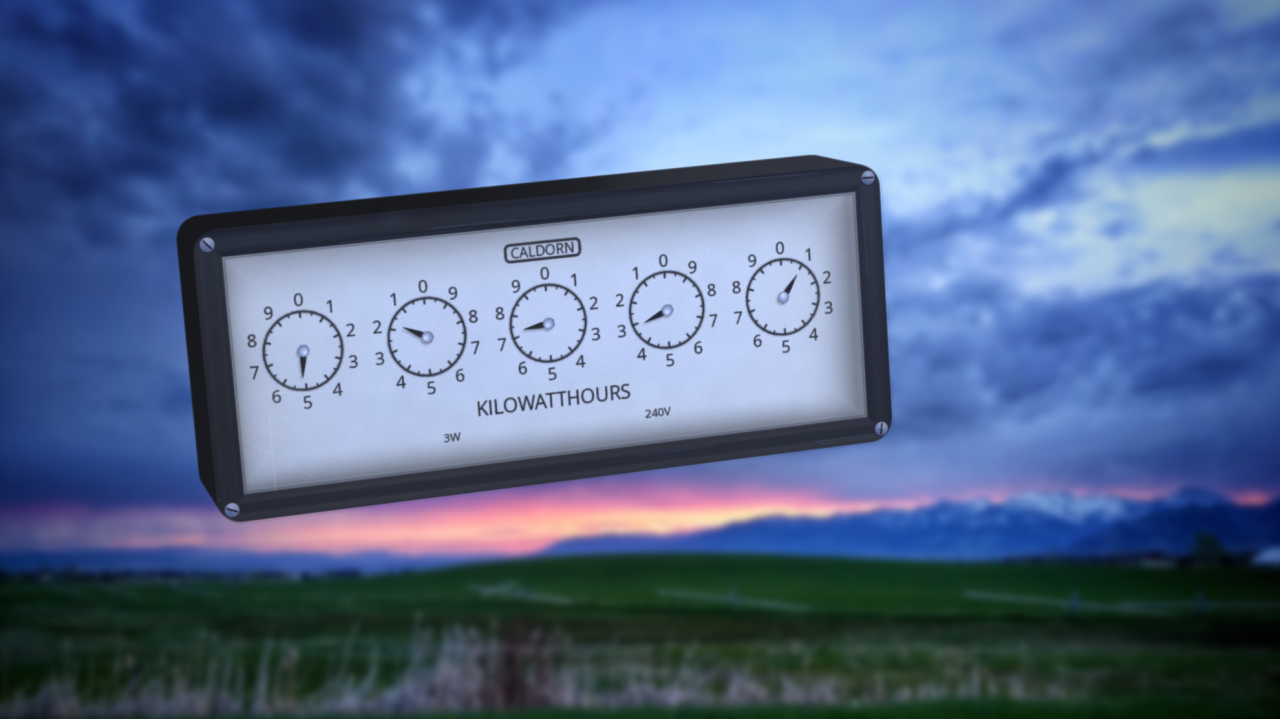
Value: 51731 kWh
